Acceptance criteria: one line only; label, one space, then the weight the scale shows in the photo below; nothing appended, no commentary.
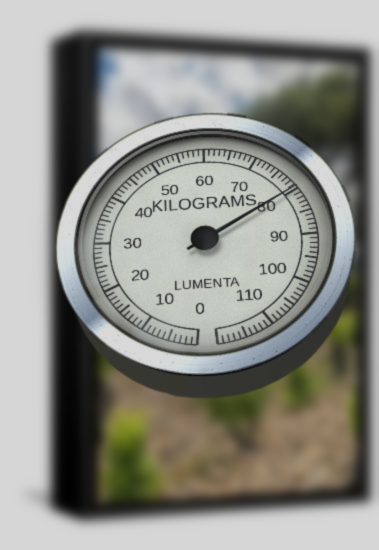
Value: 80 kg
